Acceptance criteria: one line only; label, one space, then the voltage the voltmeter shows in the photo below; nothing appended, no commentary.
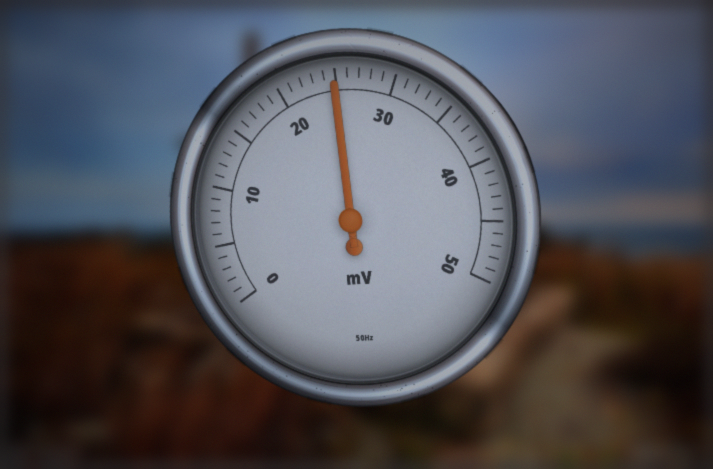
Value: 25 mV
